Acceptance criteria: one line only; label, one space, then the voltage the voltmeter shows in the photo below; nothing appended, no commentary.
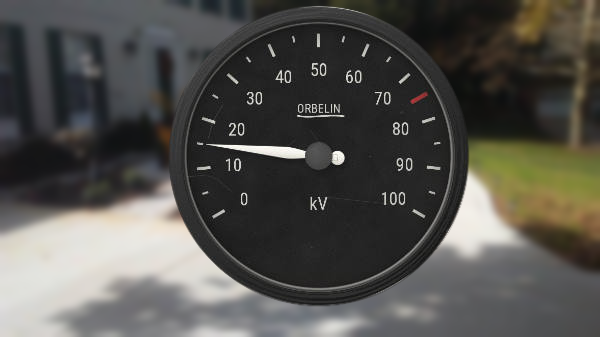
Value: 15 kV
